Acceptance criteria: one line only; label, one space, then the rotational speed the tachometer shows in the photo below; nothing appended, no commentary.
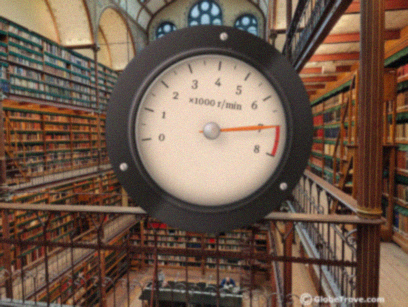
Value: 7000 rpm
